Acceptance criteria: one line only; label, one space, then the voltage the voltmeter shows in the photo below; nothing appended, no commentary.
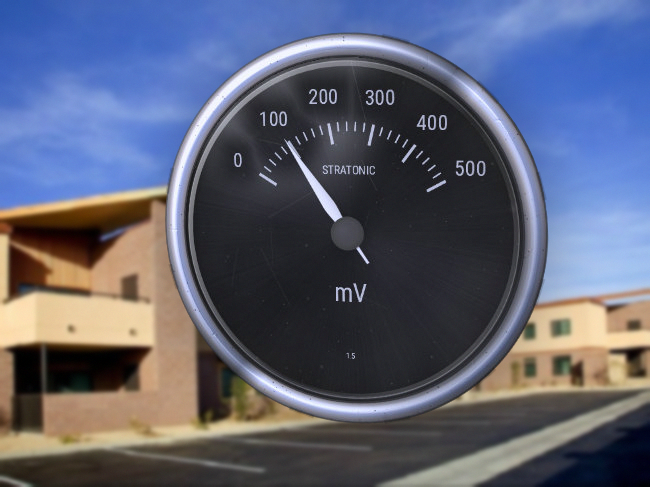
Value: 100 mV
